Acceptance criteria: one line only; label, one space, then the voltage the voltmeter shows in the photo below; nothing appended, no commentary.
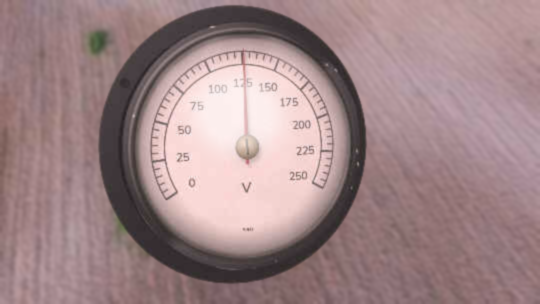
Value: 125 V
